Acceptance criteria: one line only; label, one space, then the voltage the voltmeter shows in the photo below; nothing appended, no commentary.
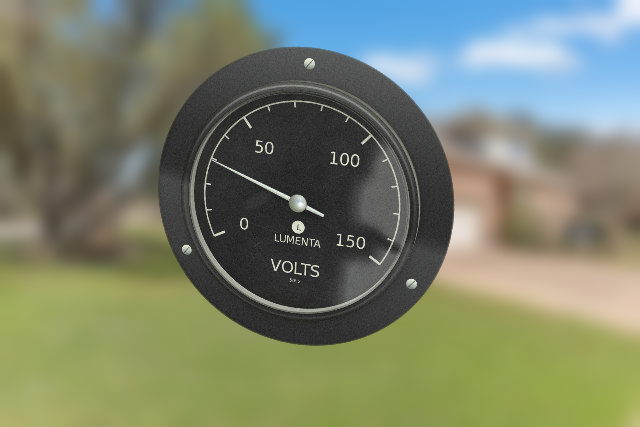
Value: 30 V
